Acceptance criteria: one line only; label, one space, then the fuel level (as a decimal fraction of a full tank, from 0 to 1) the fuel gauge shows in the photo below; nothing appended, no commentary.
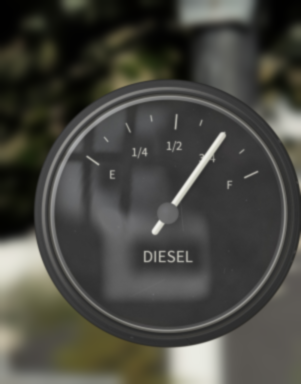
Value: 0.75
